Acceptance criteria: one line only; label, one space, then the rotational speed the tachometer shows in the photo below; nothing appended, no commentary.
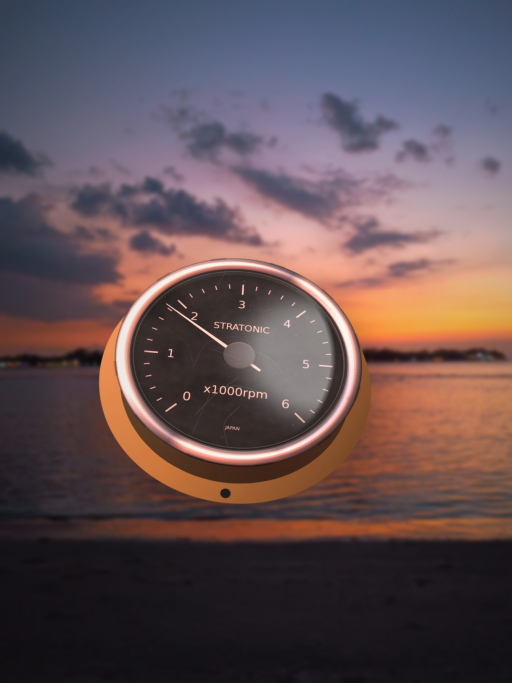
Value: 1800 rpm
